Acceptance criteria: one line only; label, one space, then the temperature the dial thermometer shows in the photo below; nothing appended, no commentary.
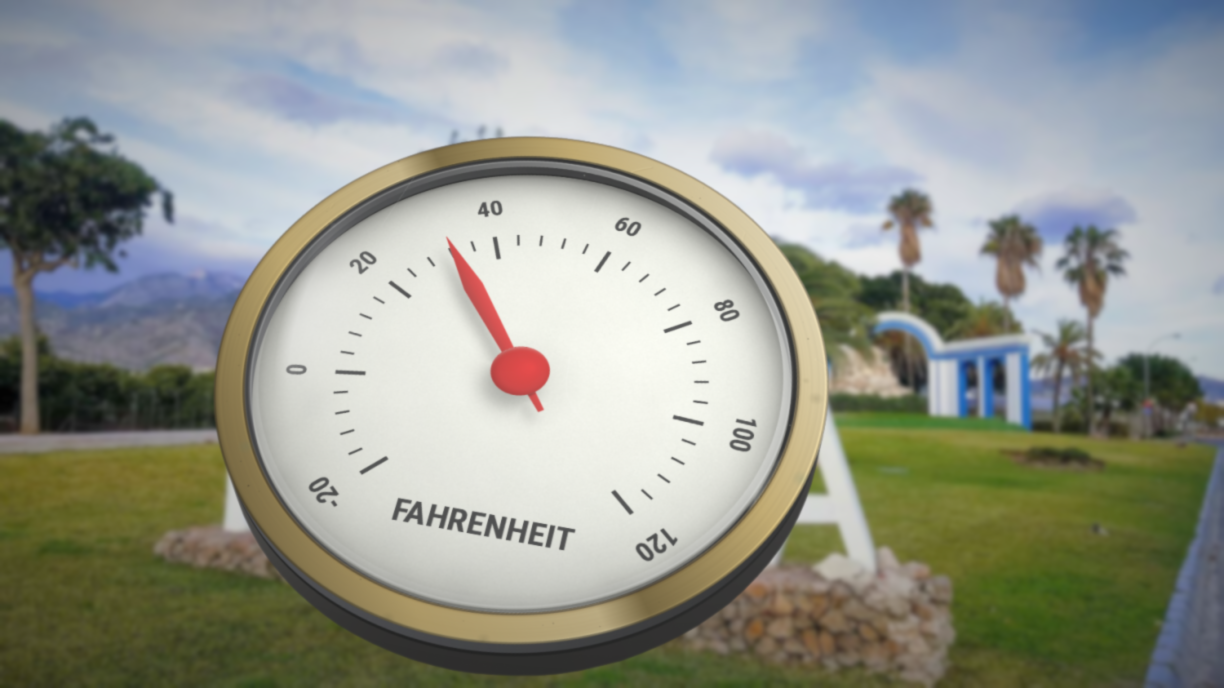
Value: 32 °F
